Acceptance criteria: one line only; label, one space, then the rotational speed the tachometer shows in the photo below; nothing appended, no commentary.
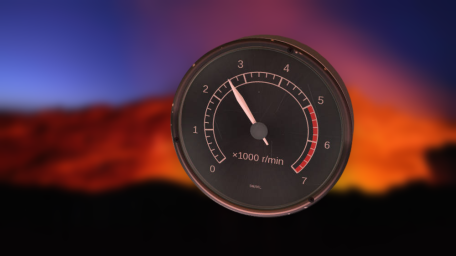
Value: 2600 rpm
